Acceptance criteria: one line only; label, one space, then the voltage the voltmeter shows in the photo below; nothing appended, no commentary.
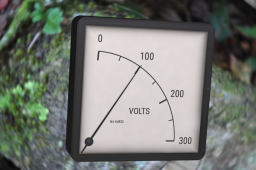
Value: 100 V
